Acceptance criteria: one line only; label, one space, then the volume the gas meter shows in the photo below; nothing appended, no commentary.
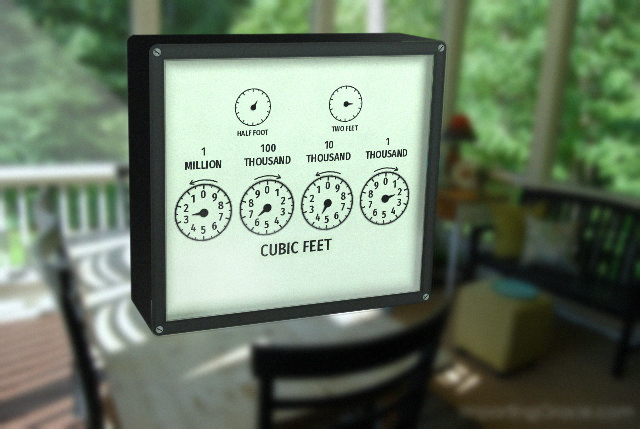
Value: 264200 ft³
